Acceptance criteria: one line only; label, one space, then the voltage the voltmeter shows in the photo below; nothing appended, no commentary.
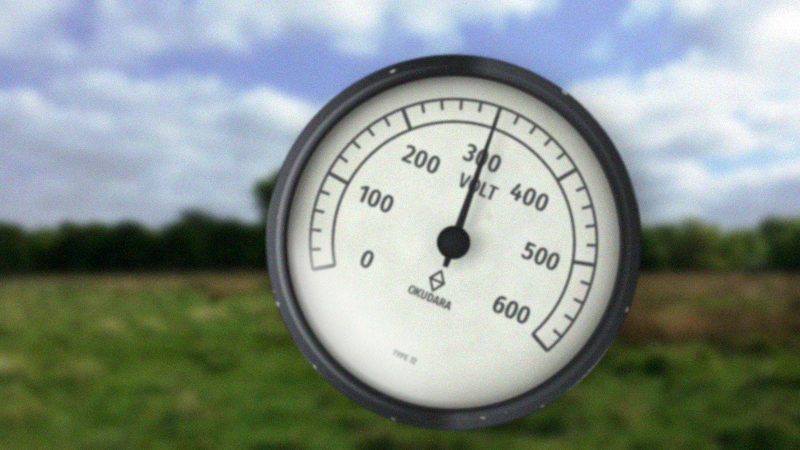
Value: 300 V
